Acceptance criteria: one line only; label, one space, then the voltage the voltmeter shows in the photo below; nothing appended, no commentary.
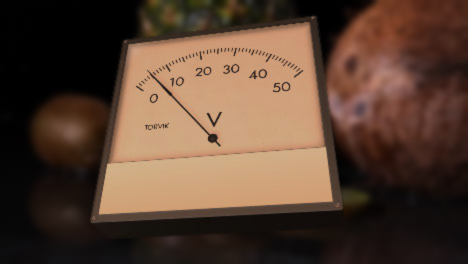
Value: 5 V
